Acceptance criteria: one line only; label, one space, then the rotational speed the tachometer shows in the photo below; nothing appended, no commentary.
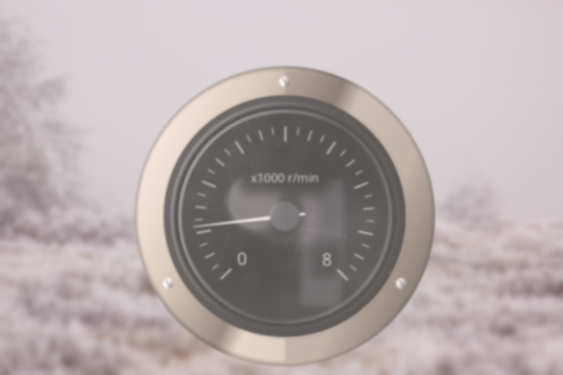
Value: 1125 rpm
